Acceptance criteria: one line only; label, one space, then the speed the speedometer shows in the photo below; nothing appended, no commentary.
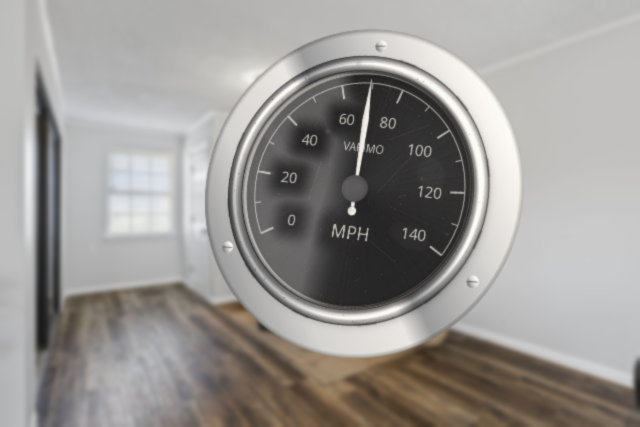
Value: 70 mph
